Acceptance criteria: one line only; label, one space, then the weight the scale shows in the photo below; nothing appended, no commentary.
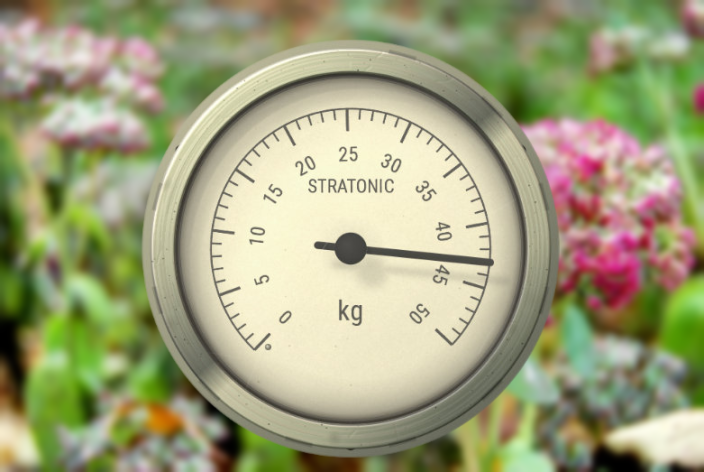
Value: 43 kg
